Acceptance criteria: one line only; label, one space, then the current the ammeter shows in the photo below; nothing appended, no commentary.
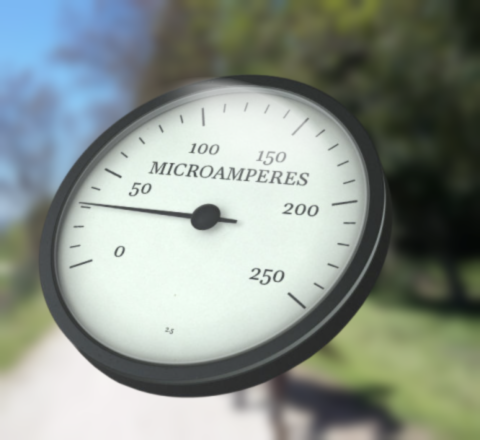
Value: 30 µA
